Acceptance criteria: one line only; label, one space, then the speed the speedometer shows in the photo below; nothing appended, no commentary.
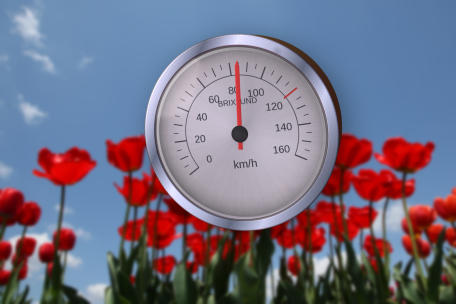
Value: 85 km/h
